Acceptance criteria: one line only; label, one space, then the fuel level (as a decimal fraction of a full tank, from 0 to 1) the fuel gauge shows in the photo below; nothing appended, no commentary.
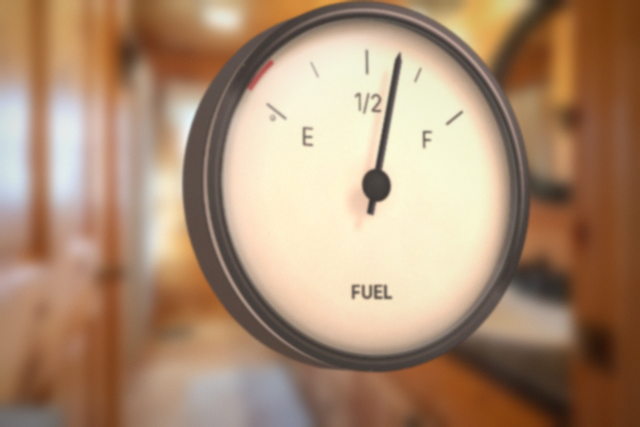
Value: 0.625
